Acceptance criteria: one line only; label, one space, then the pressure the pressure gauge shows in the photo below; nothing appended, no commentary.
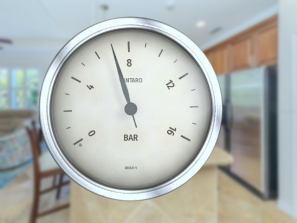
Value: 7 bar
